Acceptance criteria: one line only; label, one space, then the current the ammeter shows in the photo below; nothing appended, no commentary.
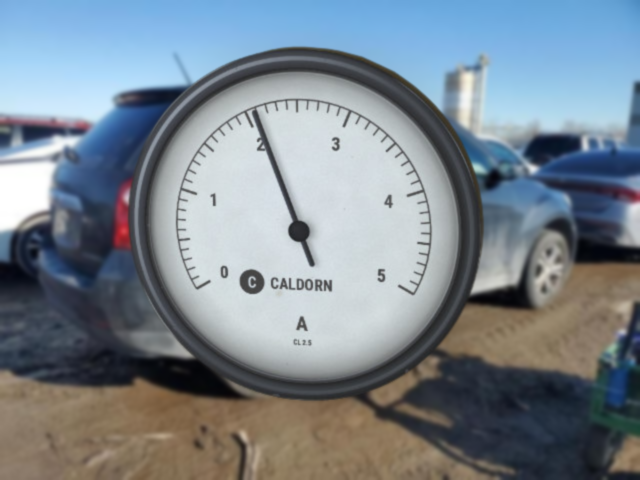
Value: 2.1 A
